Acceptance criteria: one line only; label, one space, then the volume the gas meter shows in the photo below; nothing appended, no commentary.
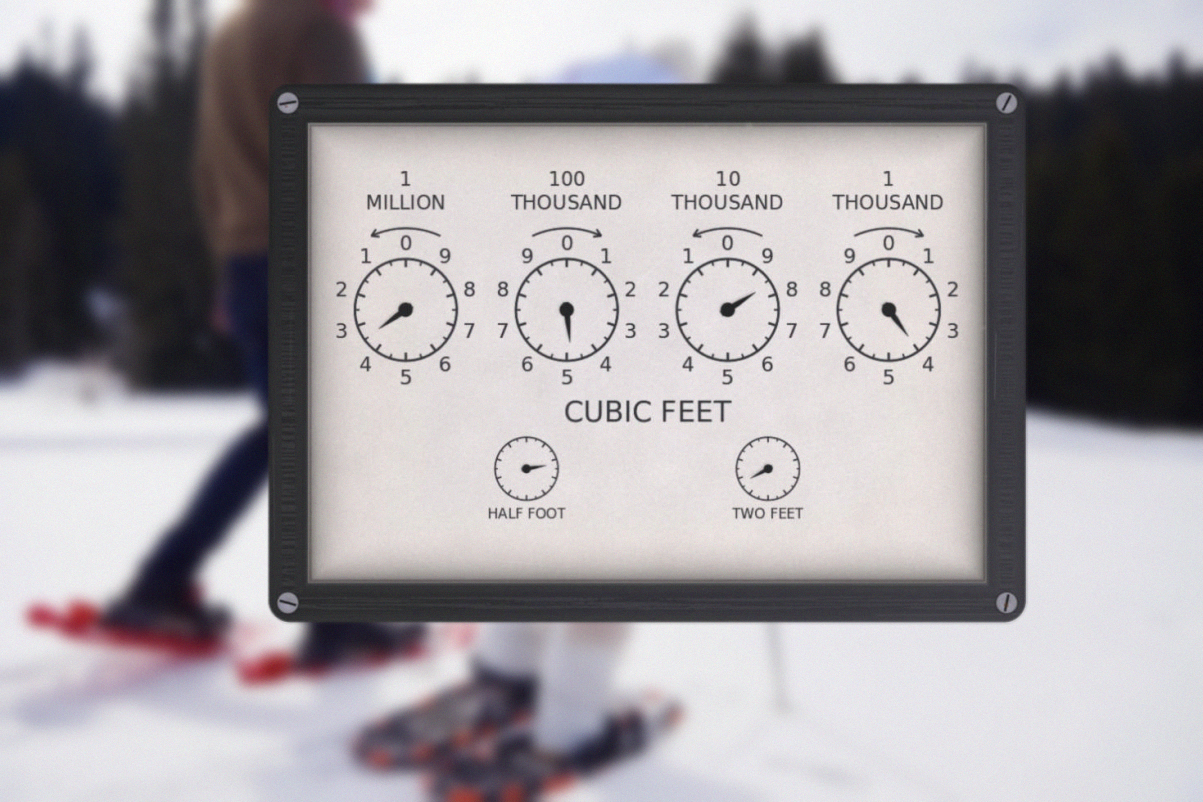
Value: 348400 ft³
